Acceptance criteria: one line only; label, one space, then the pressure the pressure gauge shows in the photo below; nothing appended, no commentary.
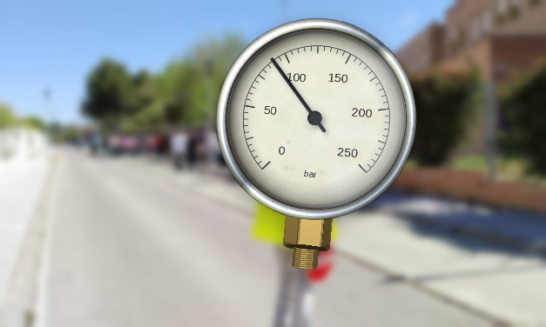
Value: 90 bar
